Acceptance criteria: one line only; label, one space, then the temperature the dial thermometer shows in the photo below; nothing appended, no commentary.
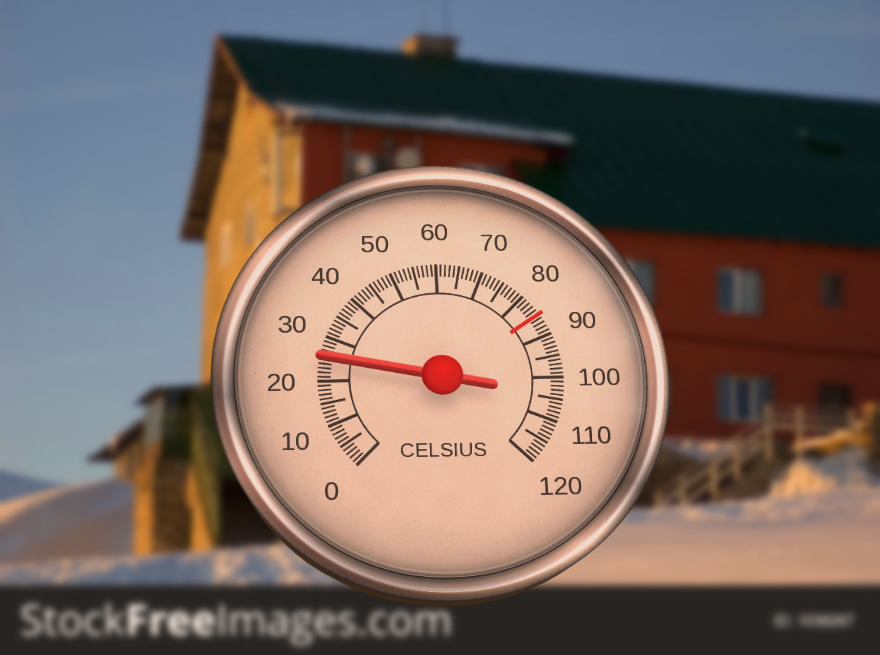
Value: 25 °C
